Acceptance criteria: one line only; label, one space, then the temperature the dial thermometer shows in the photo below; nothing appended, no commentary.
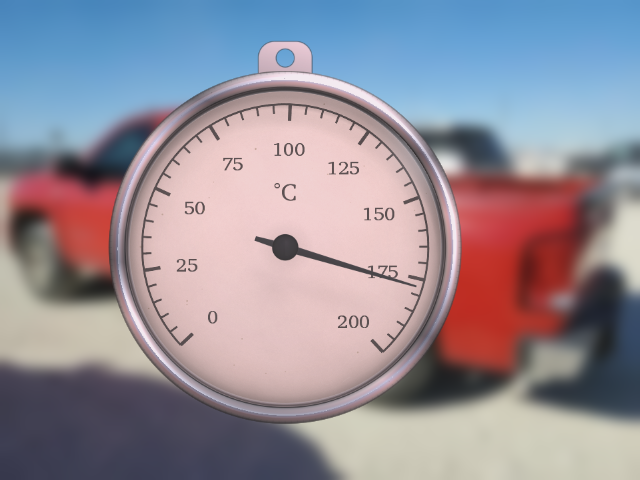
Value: 177.5 °C
